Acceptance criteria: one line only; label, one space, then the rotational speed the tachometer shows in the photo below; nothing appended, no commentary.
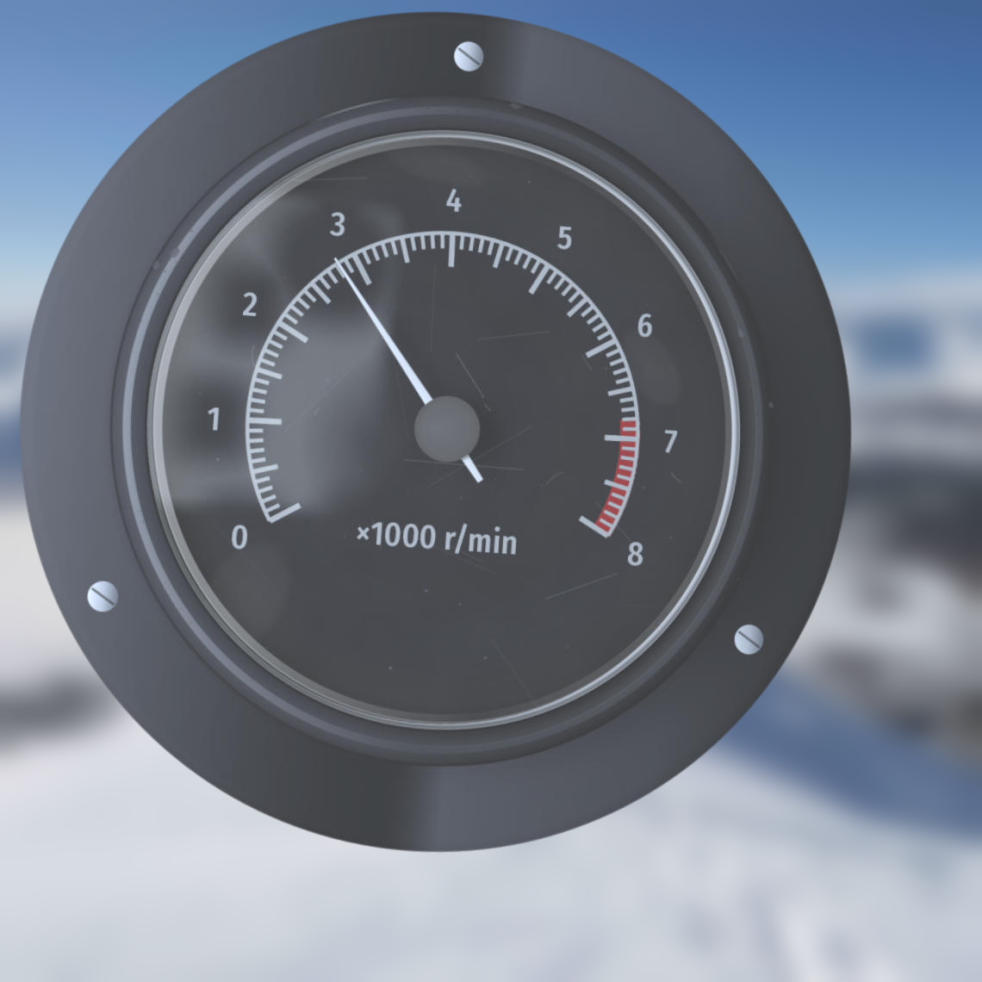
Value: 2800 rpm
